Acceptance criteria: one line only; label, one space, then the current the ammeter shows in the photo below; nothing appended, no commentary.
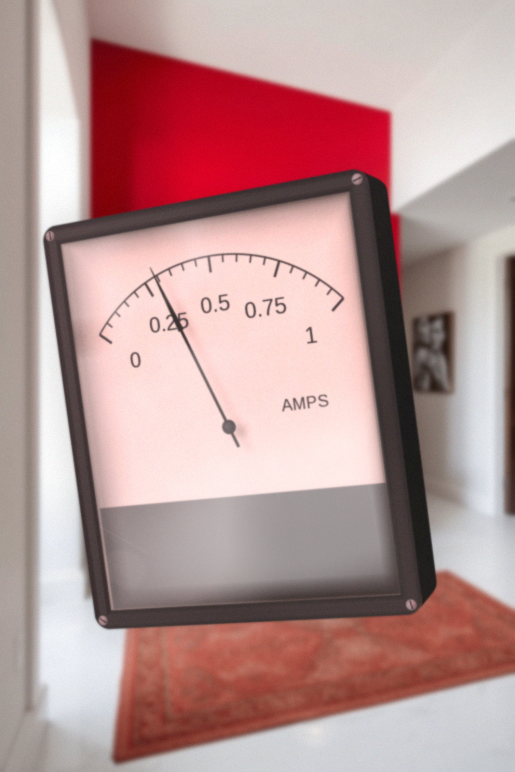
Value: 0.3 A
